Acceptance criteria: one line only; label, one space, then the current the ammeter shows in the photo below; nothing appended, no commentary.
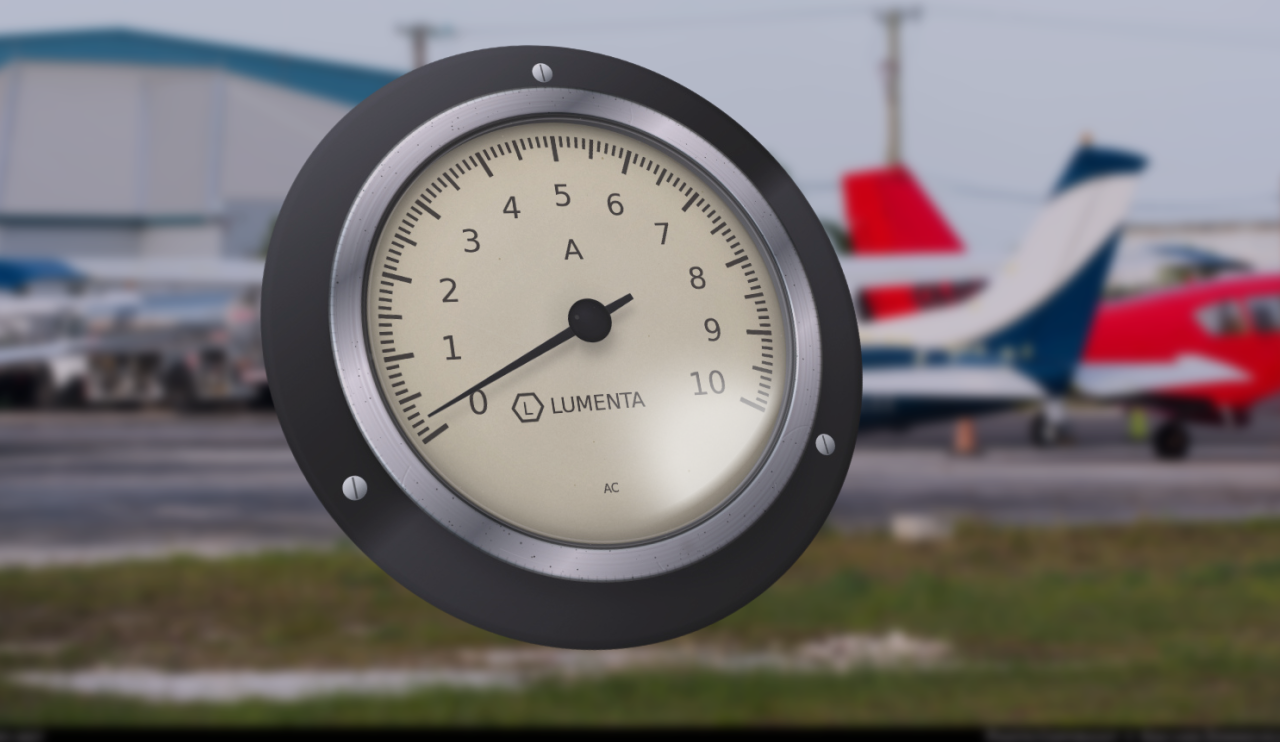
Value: 0.2 A
